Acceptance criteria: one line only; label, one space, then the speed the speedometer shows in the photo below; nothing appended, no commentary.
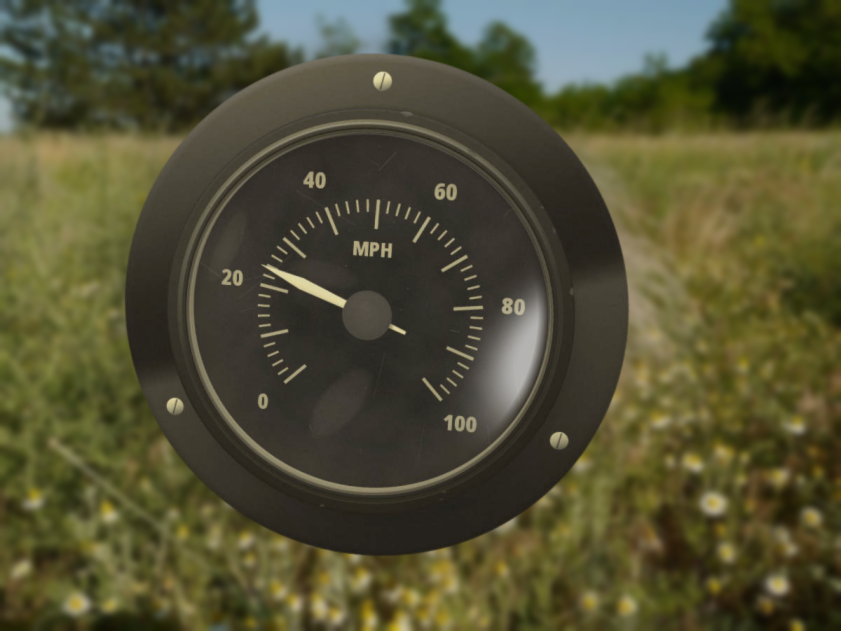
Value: 24 mph
